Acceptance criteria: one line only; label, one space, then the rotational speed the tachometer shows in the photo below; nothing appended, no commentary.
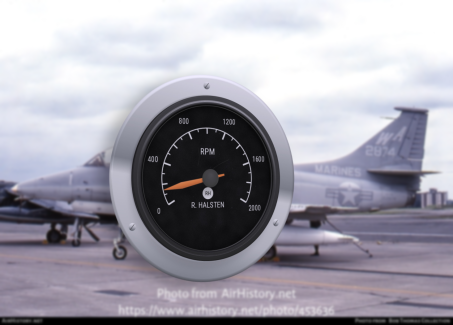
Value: 150 rpm
